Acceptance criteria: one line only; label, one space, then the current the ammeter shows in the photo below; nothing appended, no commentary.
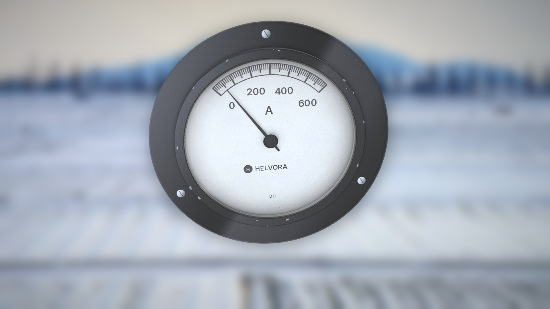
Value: 50 A
